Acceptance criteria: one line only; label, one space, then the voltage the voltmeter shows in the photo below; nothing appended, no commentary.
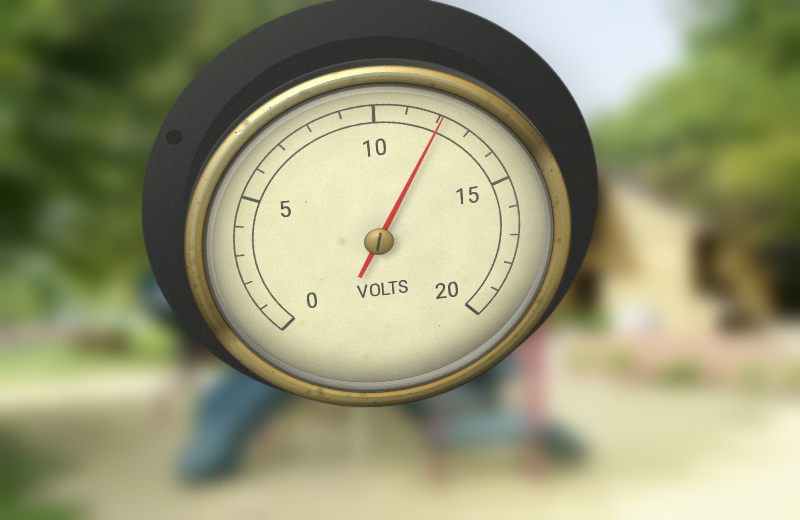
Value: 12 V
